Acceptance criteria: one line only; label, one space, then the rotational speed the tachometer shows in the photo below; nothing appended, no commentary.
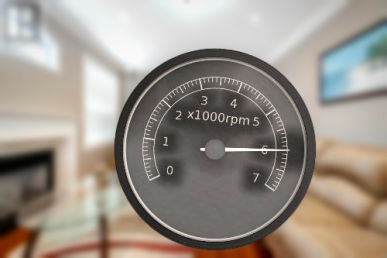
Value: 6000 rpm
